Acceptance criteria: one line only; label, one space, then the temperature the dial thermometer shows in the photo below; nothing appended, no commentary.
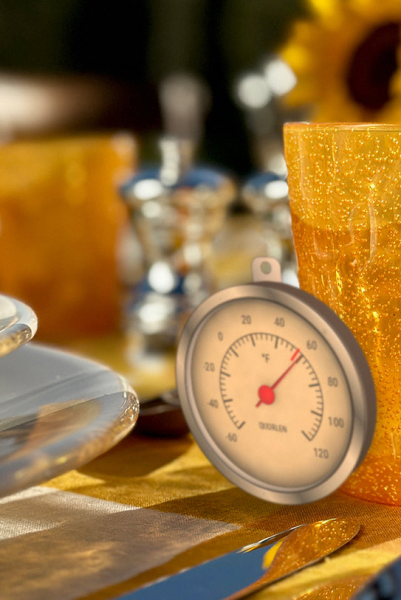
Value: 60 °F
